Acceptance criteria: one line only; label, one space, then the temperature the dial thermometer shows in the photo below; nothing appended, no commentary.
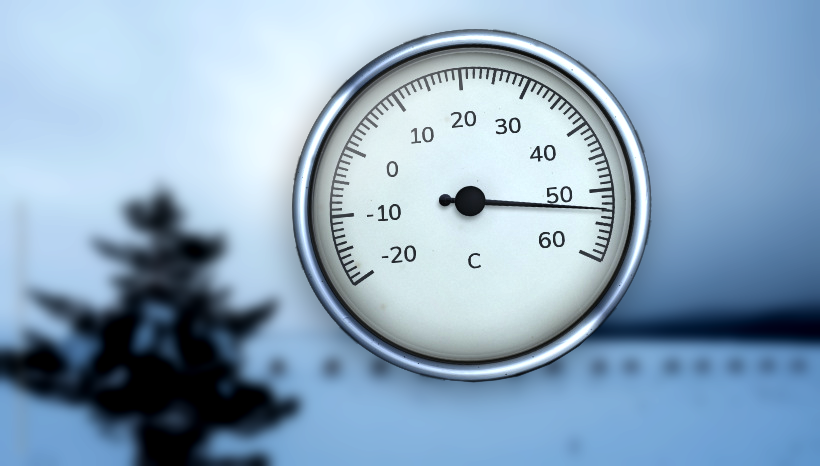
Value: 53 °C
